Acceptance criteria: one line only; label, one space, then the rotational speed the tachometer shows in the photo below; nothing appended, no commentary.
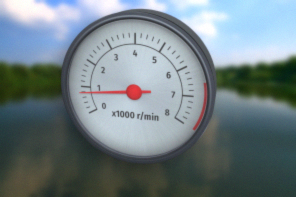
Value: 800 rpm
